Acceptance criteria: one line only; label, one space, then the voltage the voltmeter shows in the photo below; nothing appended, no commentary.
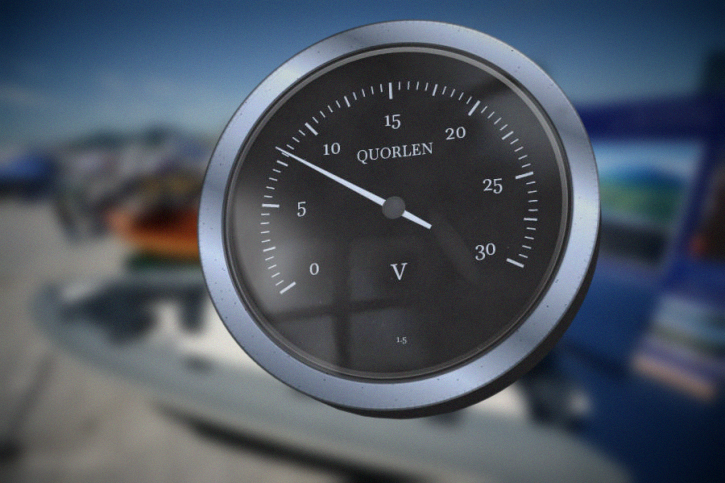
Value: 8 V
